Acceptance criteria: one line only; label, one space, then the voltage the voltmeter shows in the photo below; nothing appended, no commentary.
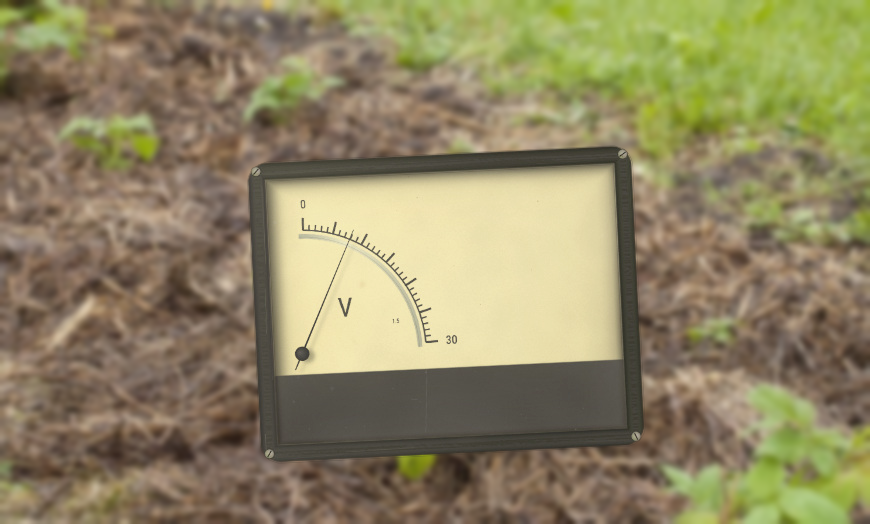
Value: 8 V
